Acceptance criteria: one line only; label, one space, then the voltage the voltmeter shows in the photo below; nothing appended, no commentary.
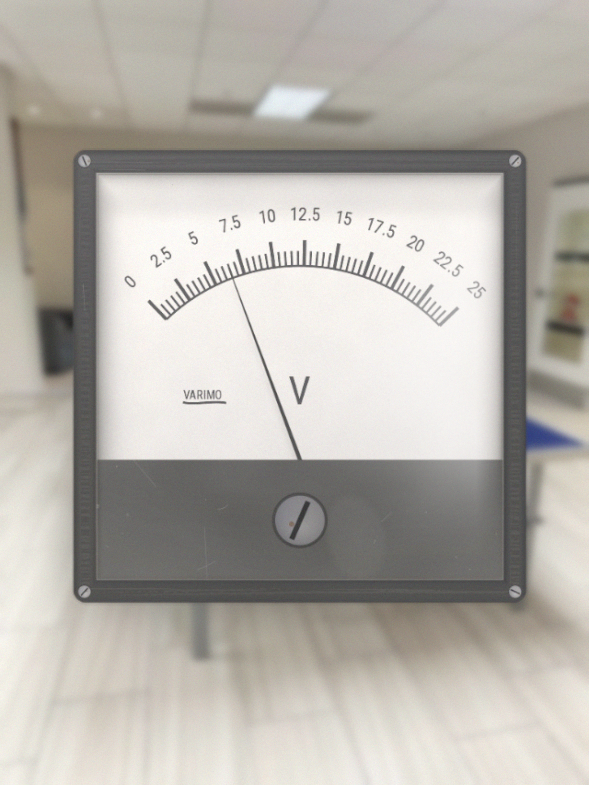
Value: 6.5 V
